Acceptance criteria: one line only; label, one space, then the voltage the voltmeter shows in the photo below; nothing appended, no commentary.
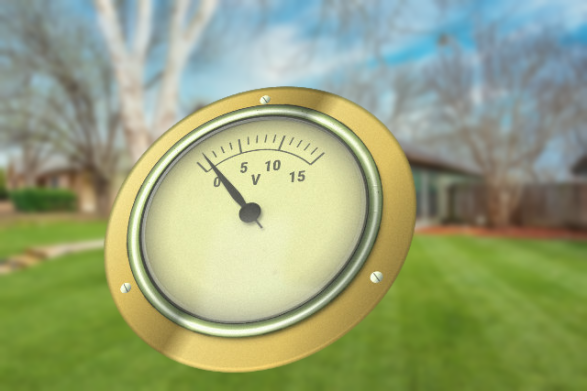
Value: 1 V
